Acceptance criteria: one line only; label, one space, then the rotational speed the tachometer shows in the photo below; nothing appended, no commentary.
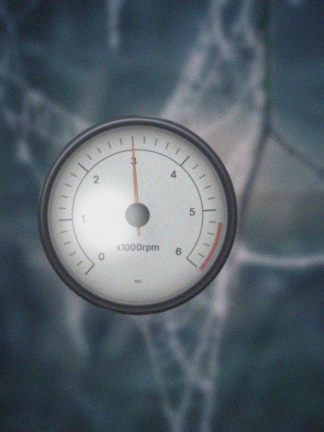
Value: 3000 rpm
